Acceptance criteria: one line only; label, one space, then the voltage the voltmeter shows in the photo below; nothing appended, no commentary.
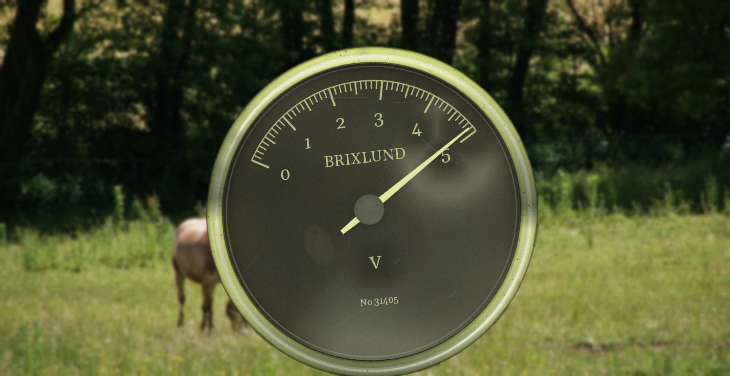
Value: 4.9 V
